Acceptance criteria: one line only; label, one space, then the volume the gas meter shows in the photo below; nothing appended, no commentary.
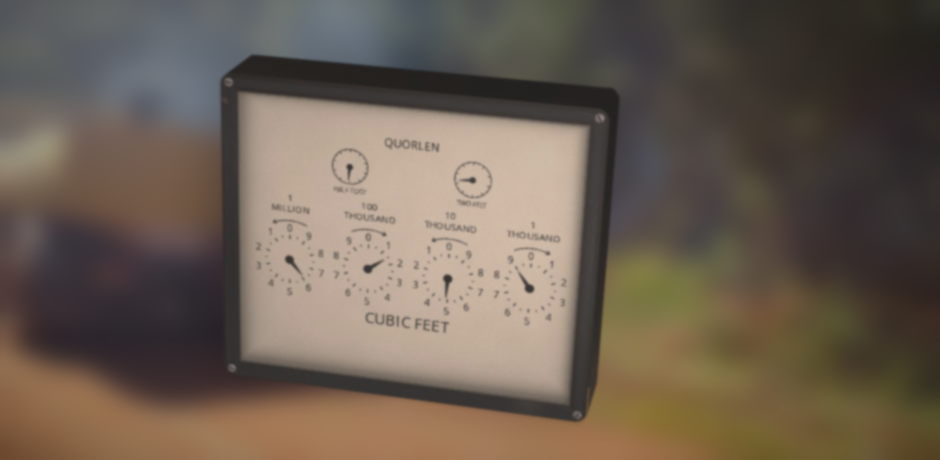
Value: 614900 ft³
